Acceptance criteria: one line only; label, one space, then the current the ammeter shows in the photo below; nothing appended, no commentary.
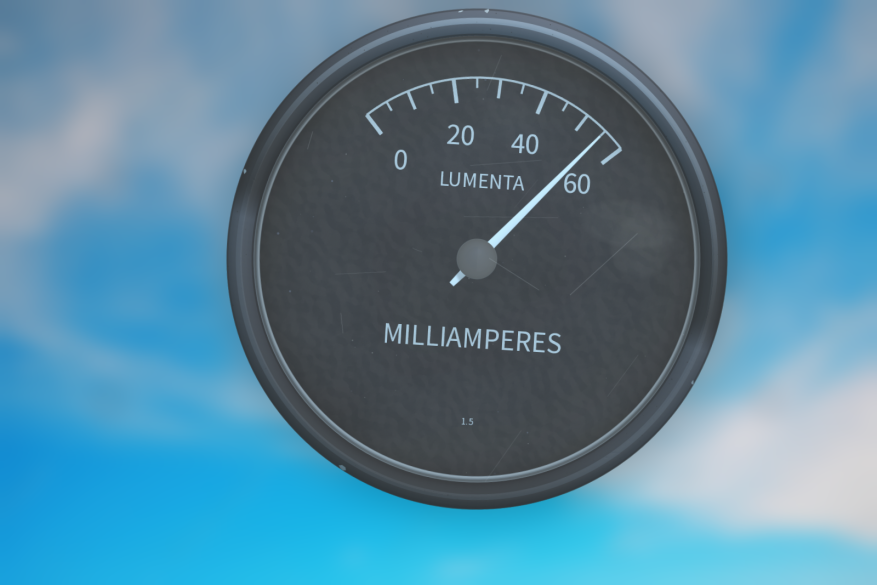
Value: 55 mA
